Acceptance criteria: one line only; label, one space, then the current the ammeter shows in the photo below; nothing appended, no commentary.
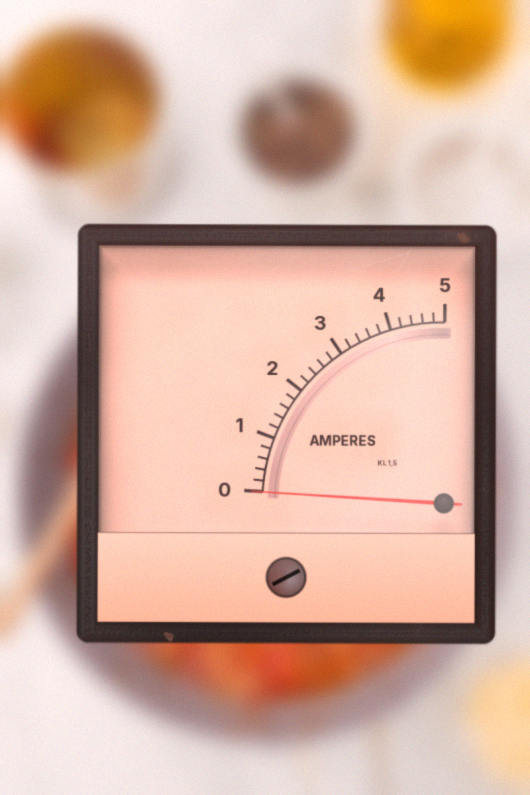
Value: 0 A
